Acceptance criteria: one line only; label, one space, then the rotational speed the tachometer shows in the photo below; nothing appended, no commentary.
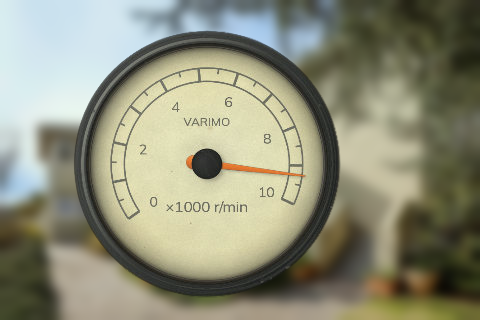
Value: 9250 rpm
